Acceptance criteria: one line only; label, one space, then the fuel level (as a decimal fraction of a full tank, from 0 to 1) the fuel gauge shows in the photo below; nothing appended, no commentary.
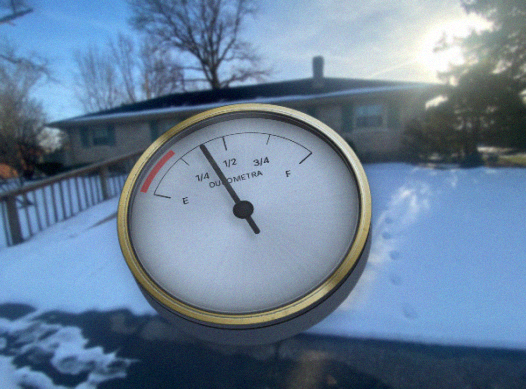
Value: 0.375
